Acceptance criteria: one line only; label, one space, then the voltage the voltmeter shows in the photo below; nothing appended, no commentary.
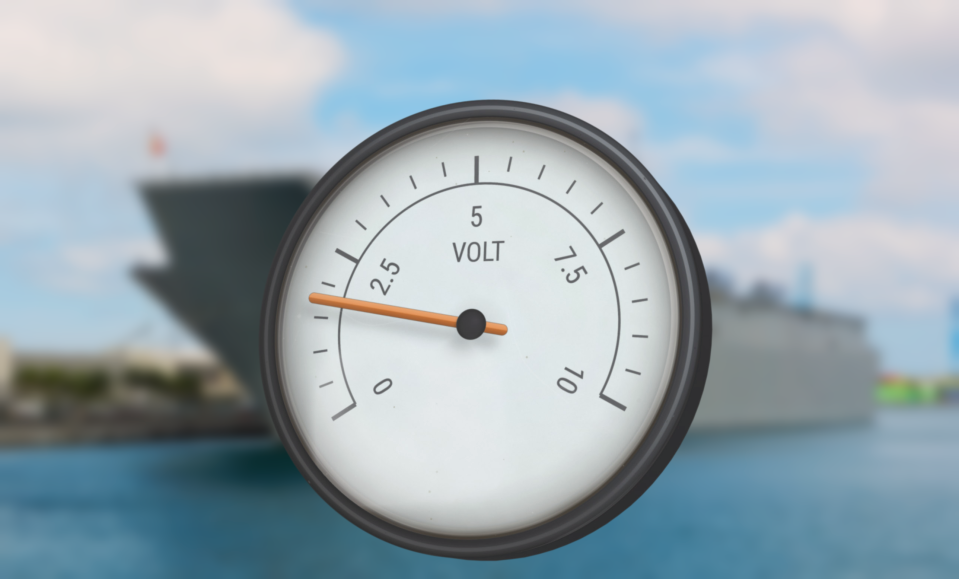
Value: 1.75 V
